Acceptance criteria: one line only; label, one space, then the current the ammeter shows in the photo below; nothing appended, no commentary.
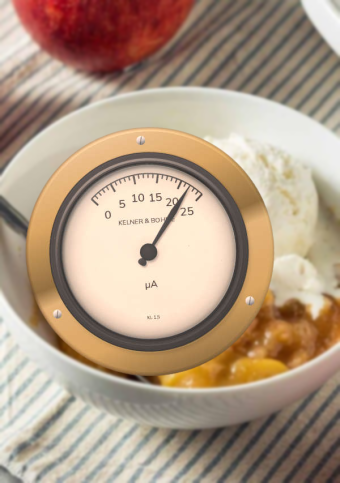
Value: 22 µA
